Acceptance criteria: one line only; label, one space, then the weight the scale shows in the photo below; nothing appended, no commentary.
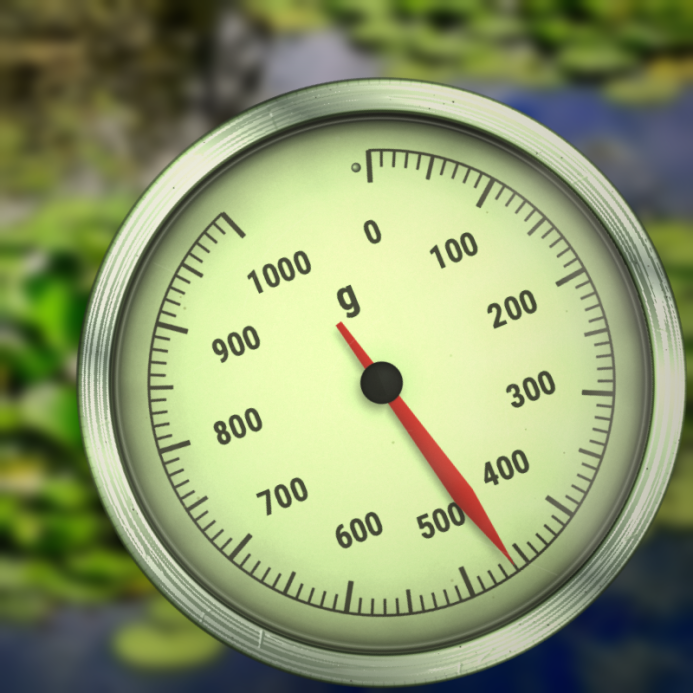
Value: 460 g
